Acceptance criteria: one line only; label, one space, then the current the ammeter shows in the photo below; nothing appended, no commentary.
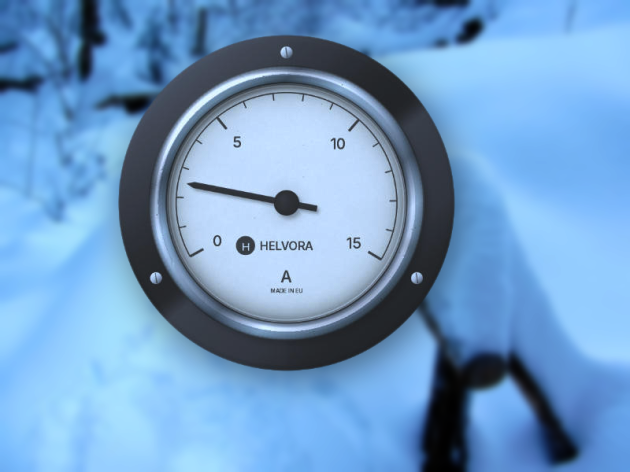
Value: 2.5 A
